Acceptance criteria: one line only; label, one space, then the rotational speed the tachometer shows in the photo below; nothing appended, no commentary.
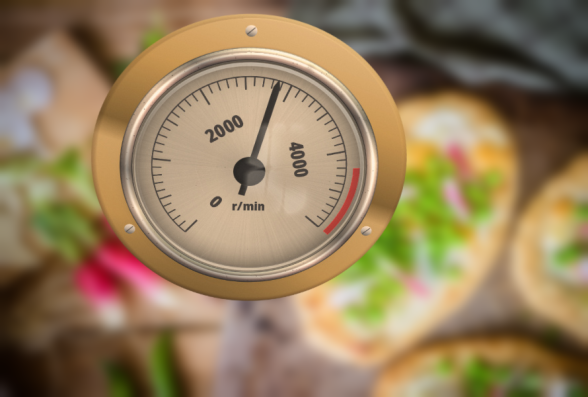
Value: 2850 rpm
